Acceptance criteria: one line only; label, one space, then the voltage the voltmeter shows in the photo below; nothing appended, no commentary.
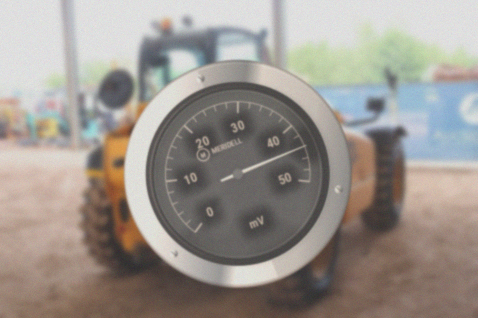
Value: 44 mV
